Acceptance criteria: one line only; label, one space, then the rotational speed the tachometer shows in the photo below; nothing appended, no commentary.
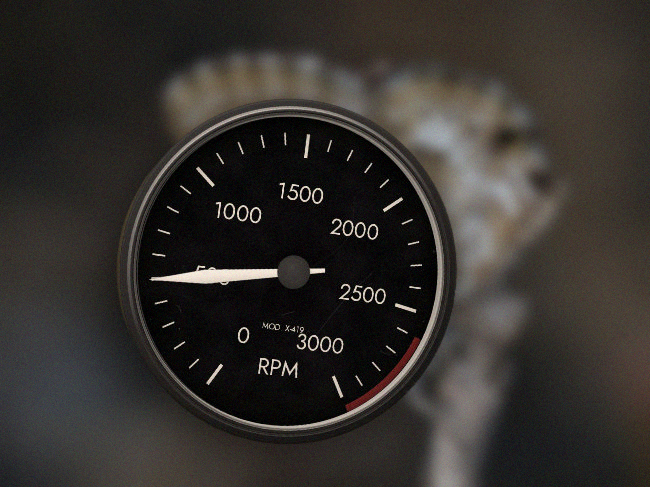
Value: 500 rpm
